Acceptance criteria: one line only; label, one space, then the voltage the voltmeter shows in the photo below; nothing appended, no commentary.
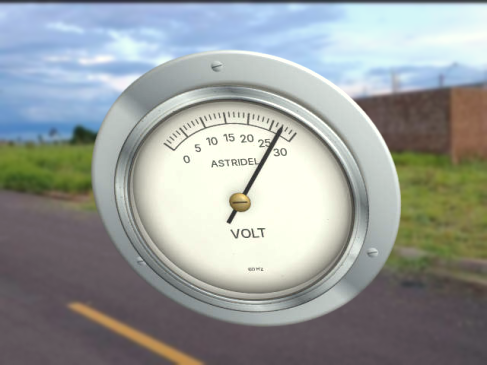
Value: 27 V
